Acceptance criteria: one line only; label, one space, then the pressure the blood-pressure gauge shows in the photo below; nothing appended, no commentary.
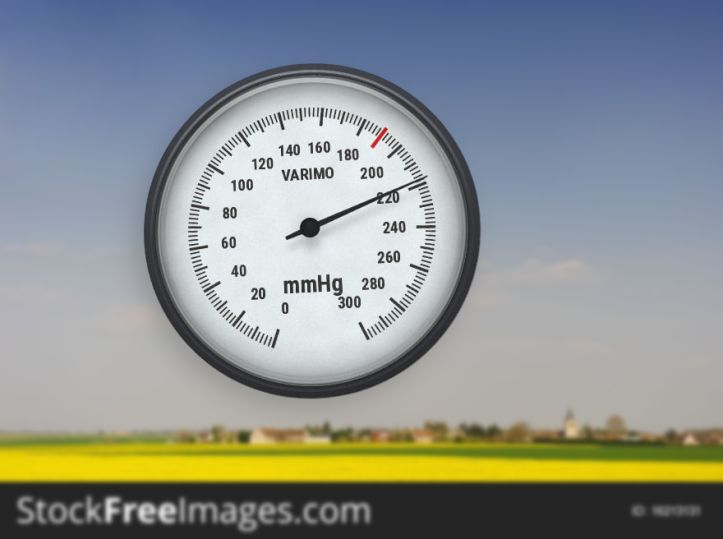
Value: 218 mmHg
